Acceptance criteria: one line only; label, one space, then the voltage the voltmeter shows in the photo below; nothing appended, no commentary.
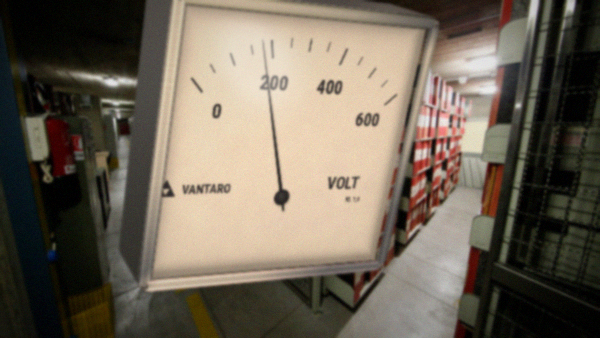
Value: 175 V
